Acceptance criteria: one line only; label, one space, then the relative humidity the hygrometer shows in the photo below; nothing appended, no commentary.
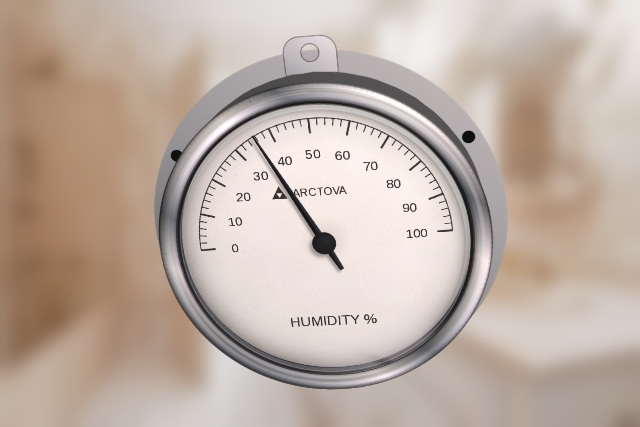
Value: 36 %
